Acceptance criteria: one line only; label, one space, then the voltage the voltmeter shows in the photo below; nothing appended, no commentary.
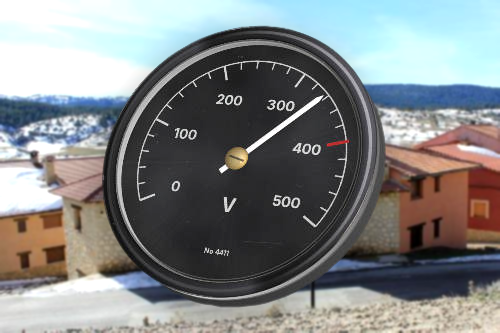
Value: 340 V
